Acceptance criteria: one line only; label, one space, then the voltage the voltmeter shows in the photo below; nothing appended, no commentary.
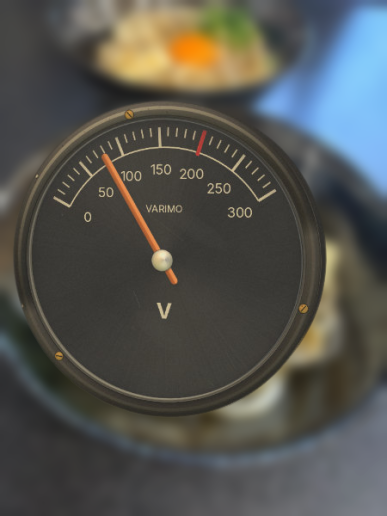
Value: 80 V
